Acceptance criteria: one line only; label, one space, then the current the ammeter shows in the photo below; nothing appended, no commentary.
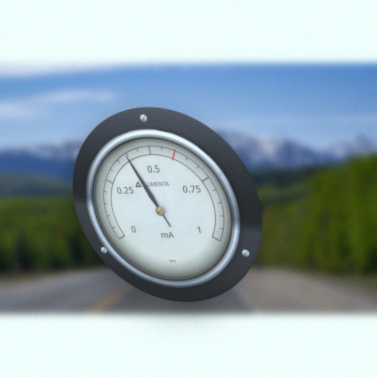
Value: 0.4 mA
